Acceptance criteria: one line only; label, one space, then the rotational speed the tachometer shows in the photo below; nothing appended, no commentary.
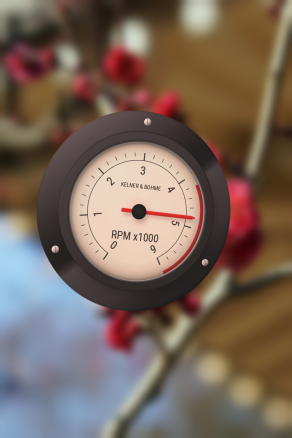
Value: 4800 rpm
